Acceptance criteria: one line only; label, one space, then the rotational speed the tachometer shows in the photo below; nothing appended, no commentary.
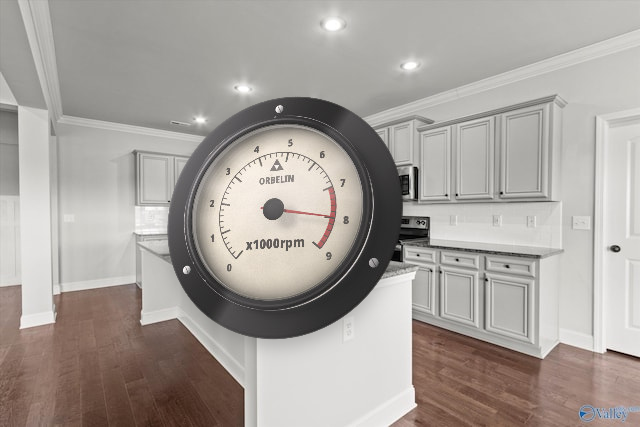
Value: 8000 rpm
